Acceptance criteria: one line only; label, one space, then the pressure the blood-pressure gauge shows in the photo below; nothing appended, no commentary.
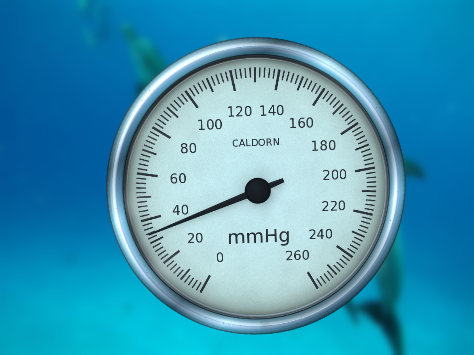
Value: 34 mmHg
